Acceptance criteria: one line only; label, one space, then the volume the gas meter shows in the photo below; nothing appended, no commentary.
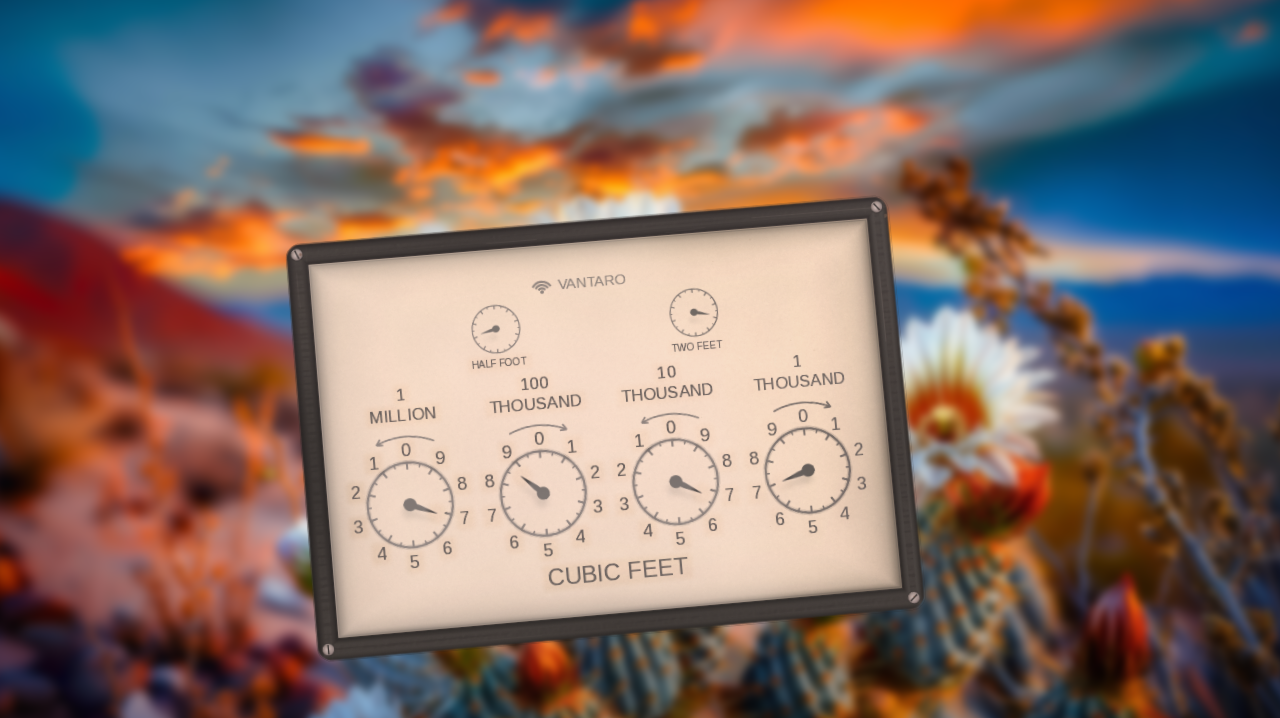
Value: 686700 ft³
